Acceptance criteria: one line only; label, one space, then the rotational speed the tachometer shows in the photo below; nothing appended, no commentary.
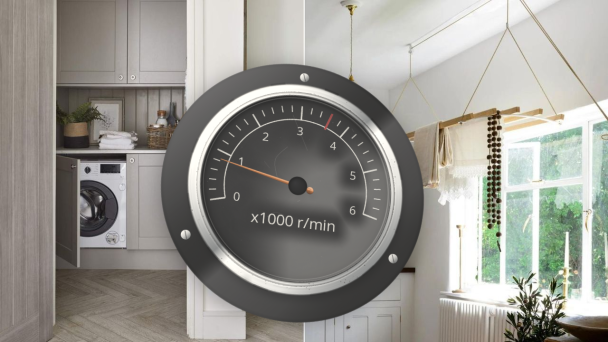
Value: 800 rpm
